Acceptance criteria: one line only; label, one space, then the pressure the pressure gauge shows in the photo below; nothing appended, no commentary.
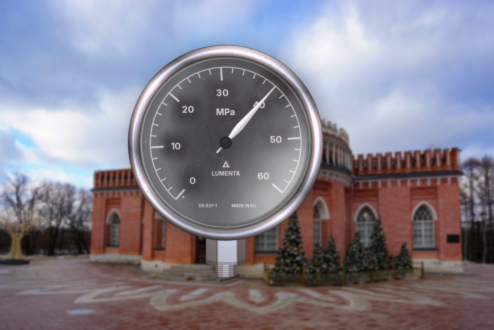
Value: 40 MPa
